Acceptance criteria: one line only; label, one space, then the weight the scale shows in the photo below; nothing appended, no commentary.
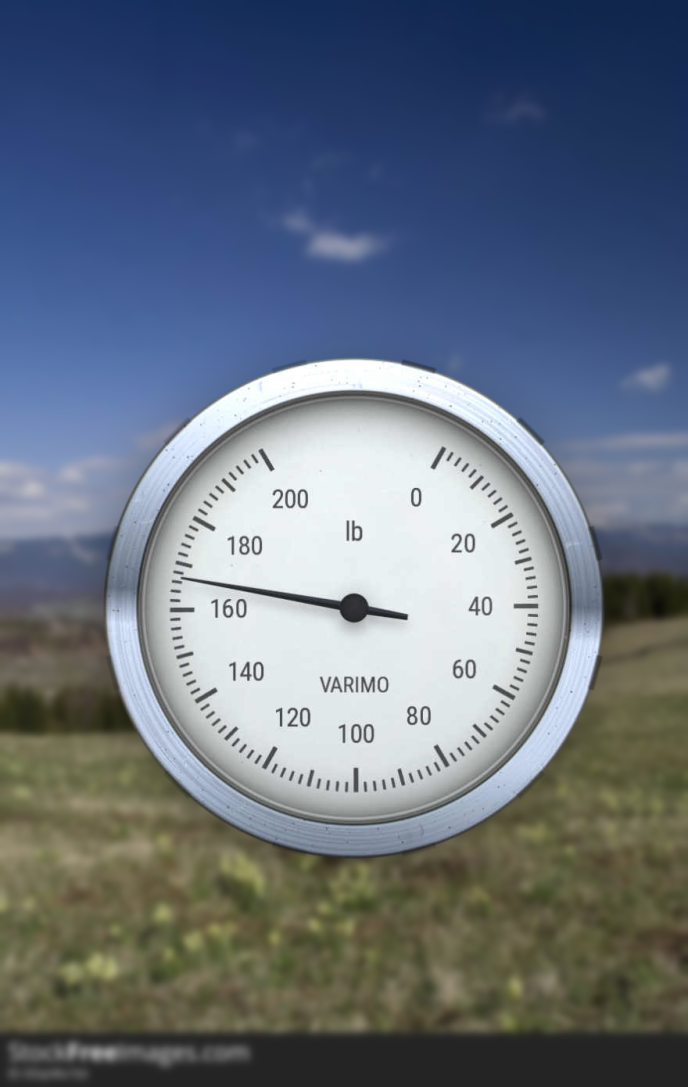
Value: 167 lb
